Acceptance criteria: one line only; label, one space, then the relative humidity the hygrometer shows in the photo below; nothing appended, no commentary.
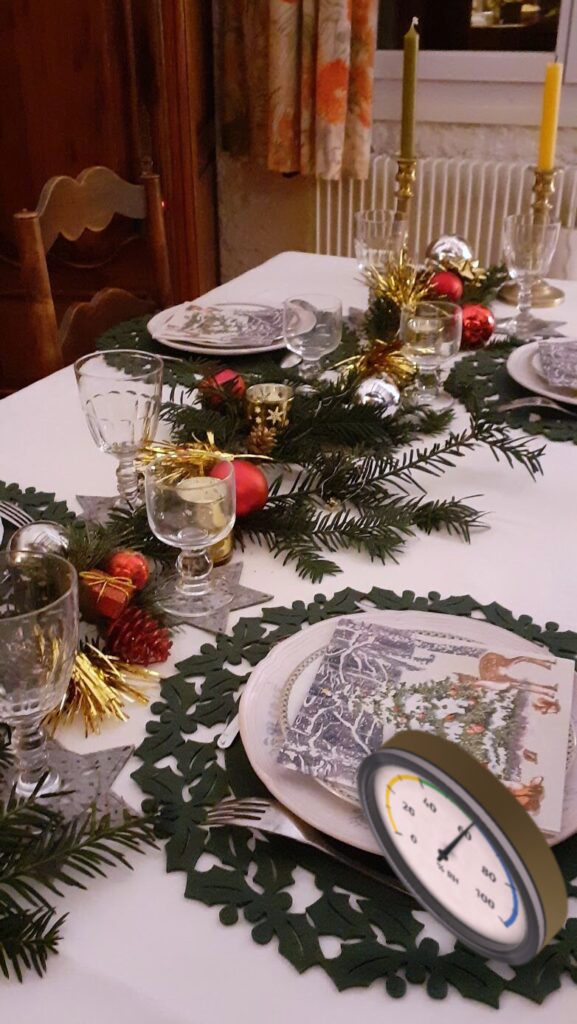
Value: 60 %
